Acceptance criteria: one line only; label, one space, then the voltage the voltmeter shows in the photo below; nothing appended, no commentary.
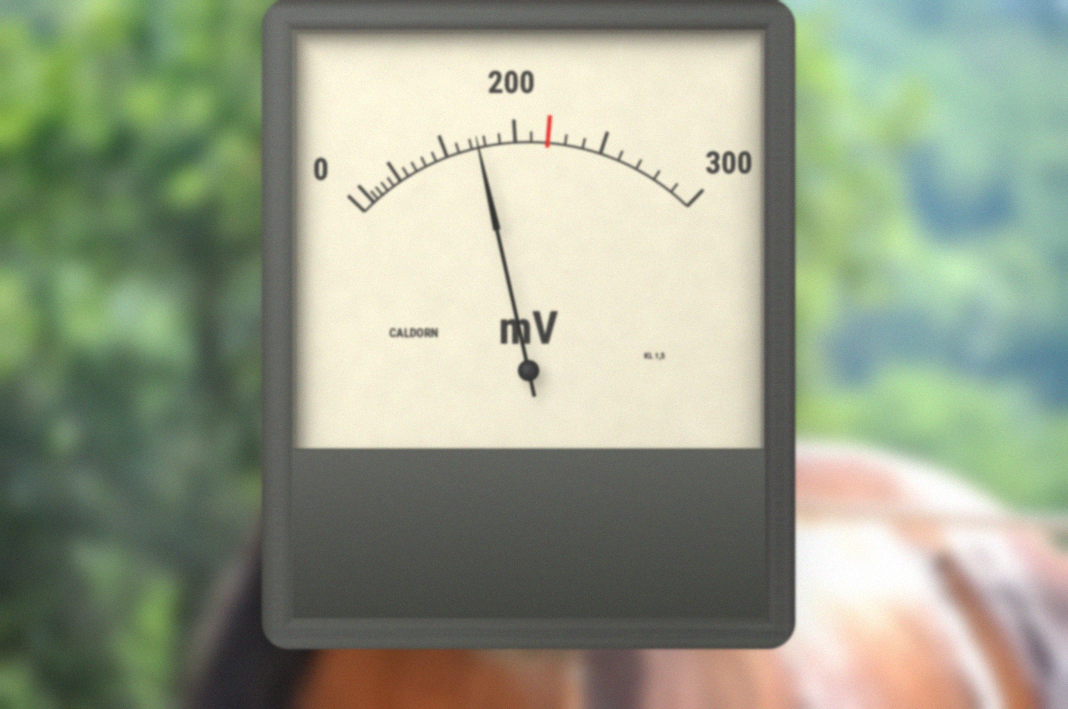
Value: 175 mV
